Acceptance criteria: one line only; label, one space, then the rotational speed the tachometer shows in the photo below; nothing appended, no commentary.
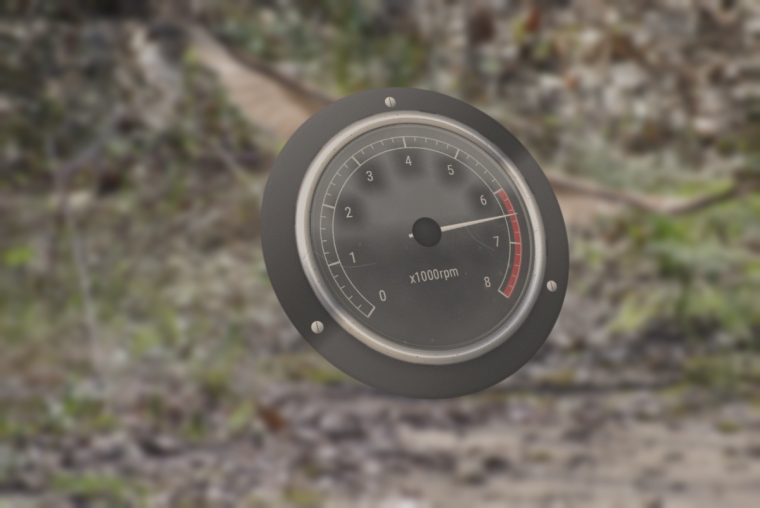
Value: 6500 rpm
